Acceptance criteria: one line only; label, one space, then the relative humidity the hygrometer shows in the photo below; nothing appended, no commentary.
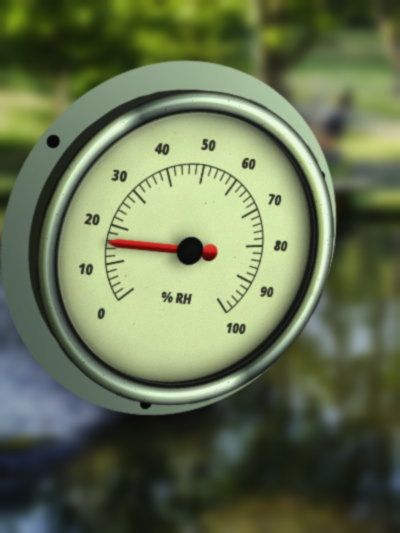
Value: 16 %
